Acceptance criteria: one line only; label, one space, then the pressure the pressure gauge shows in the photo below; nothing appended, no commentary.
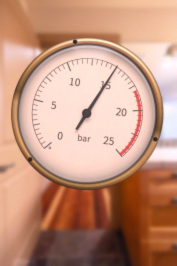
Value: 15 bar
